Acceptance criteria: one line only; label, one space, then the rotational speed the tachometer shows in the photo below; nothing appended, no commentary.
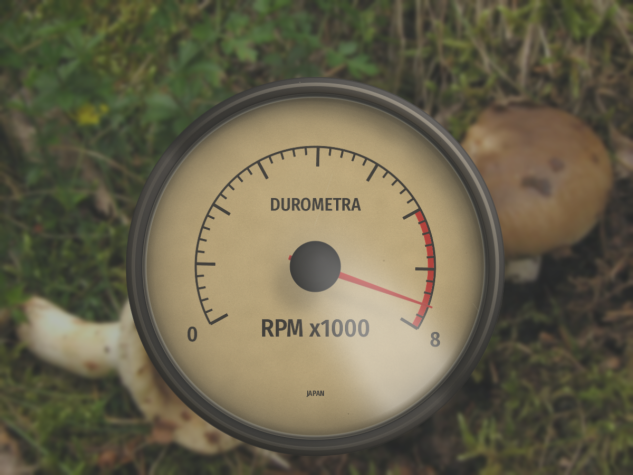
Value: 7600 rpm
